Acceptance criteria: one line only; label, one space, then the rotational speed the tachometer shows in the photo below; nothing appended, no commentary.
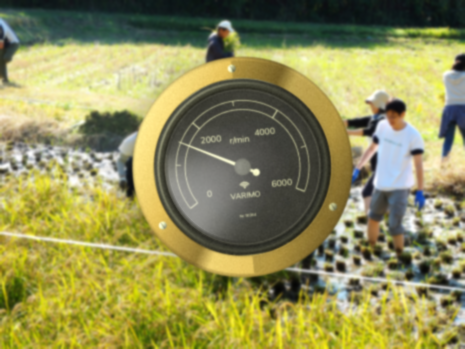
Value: 1500 rpm
